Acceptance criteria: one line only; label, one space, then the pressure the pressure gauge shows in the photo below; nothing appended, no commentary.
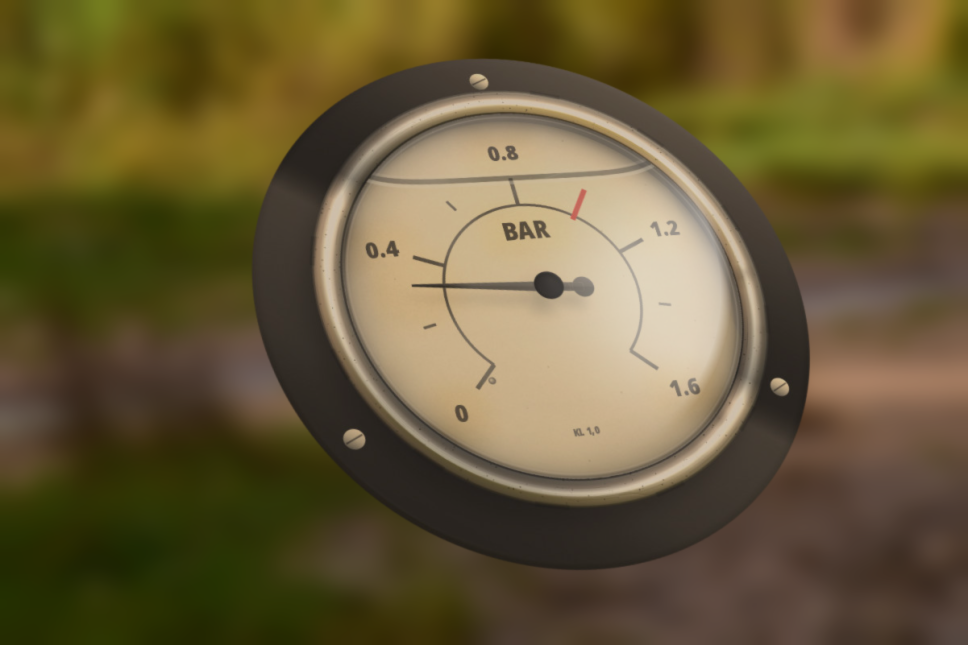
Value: 0.3 bar
